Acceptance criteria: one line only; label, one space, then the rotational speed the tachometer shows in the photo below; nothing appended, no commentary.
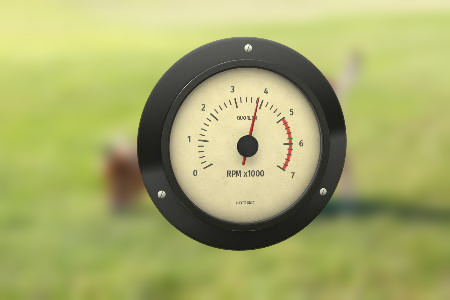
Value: 3800 rpm
